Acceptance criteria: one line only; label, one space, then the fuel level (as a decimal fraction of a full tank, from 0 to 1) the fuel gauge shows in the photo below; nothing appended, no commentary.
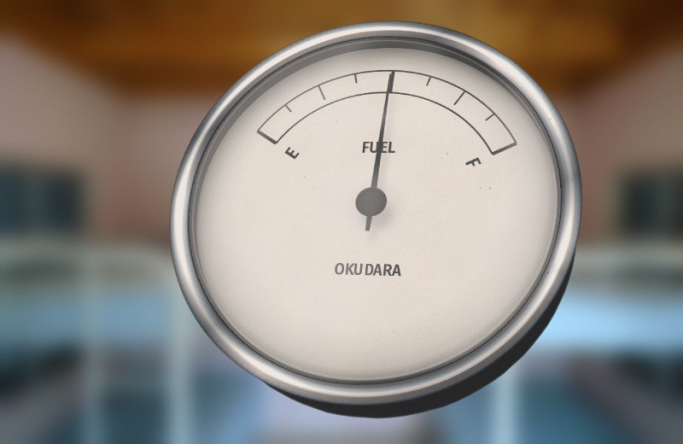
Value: 0.5
